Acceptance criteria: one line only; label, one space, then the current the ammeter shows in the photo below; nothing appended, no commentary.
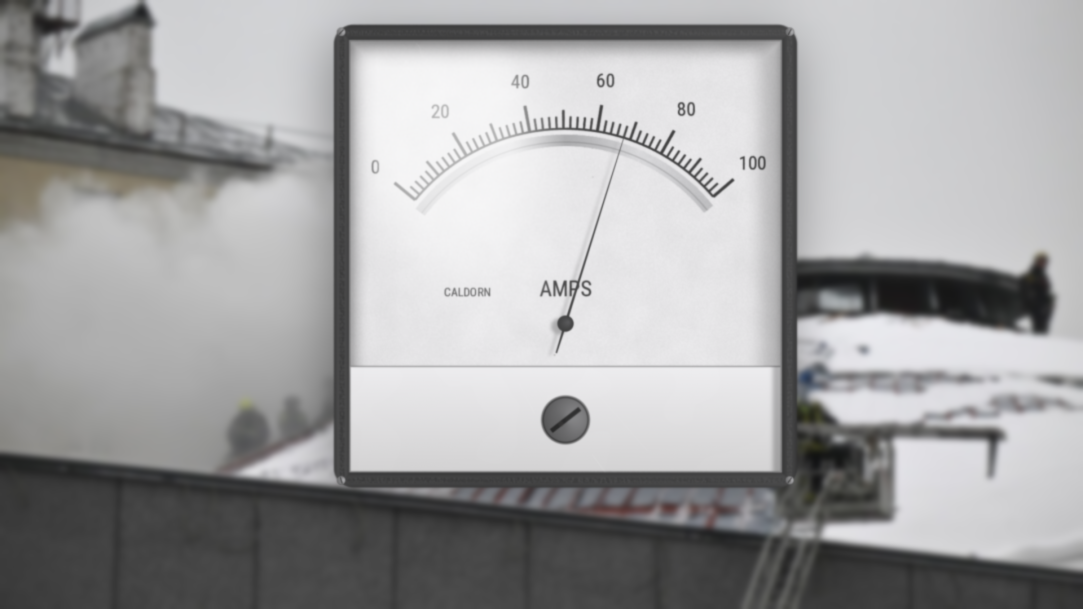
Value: 68 A
